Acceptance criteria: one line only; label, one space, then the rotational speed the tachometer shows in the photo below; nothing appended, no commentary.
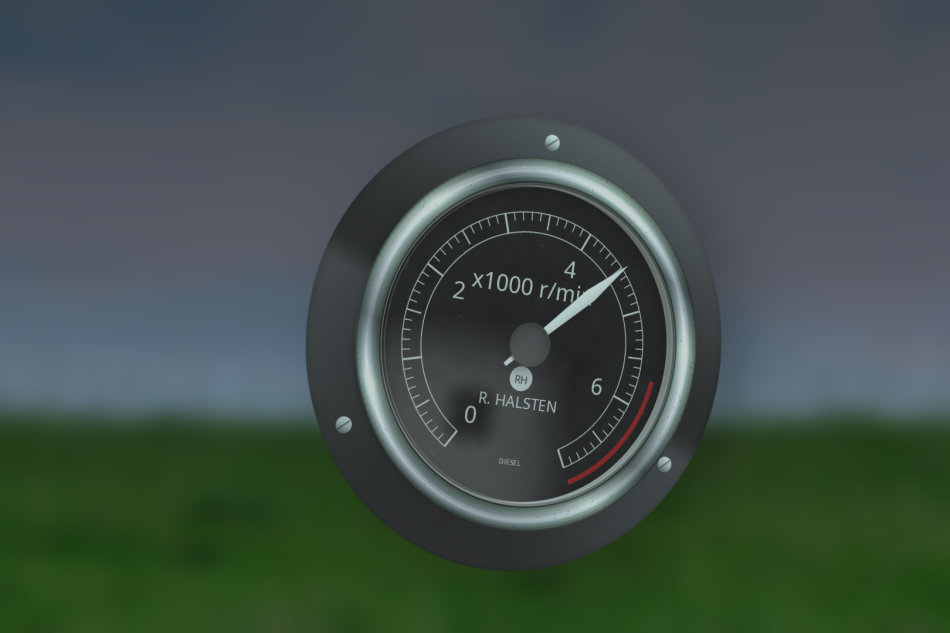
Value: 4500 rpm
